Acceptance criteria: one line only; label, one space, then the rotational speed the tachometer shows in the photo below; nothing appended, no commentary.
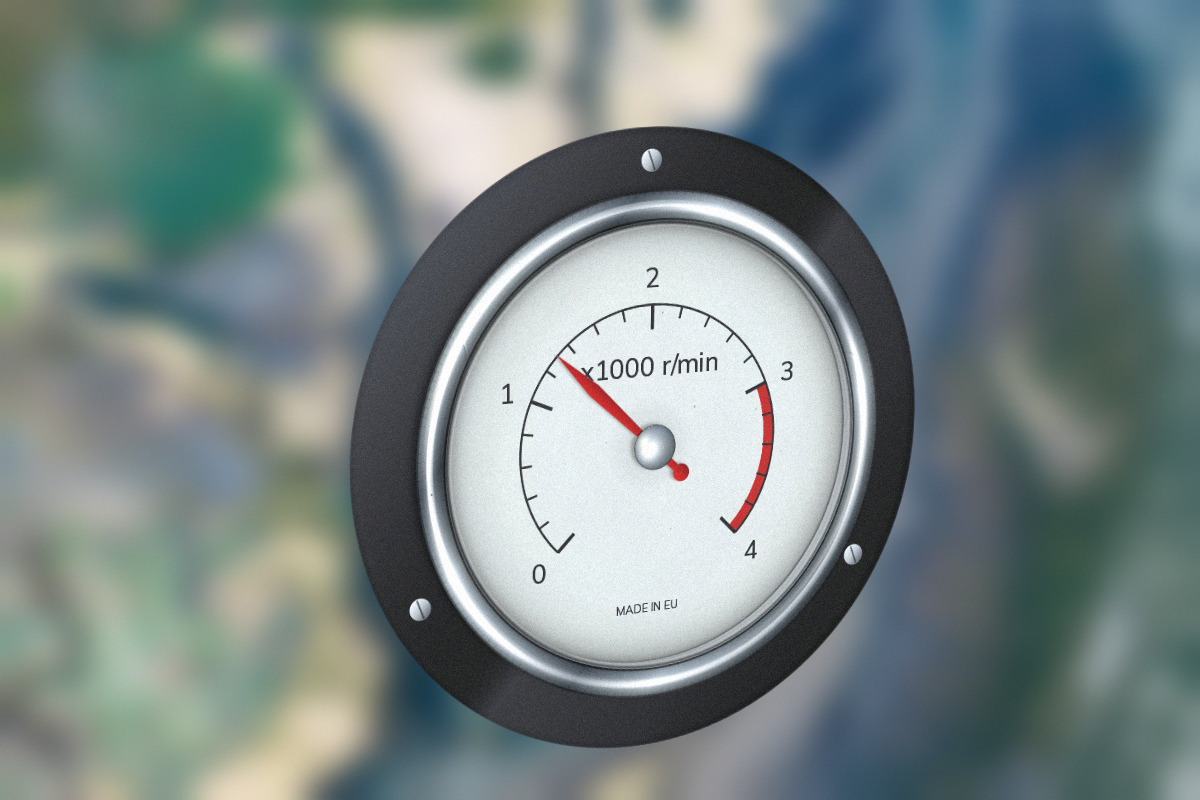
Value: 1300 rpm
